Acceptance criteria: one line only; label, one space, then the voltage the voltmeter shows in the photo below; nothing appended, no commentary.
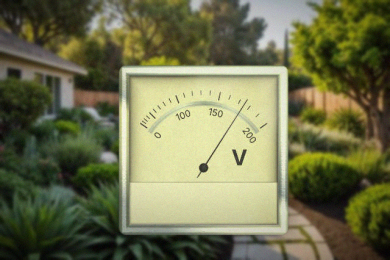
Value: 175 V
